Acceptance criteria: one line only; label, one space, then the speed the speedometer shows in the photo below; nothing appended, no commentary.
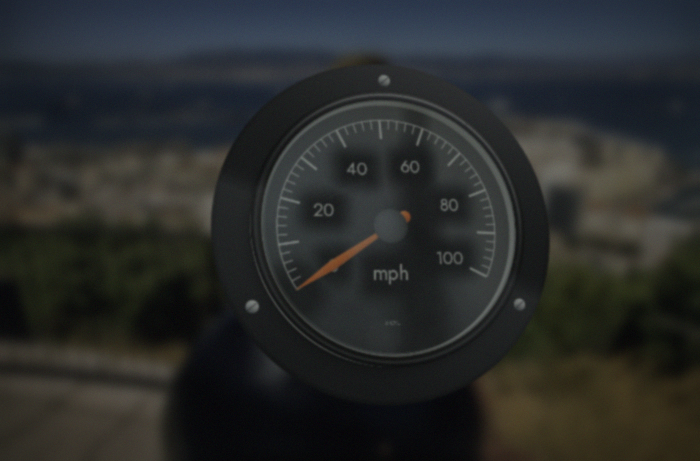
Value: 0 mph
